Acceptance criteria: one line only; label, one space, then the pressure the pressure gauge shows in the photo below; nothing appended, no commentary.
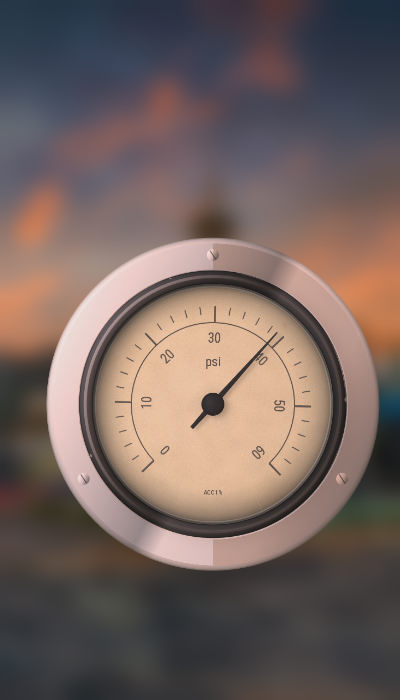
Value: 39 psi
